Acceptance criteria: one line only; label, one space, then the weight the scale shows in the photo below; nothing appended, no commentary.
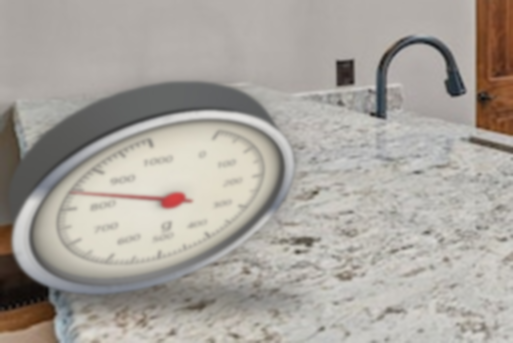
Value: 850 g
